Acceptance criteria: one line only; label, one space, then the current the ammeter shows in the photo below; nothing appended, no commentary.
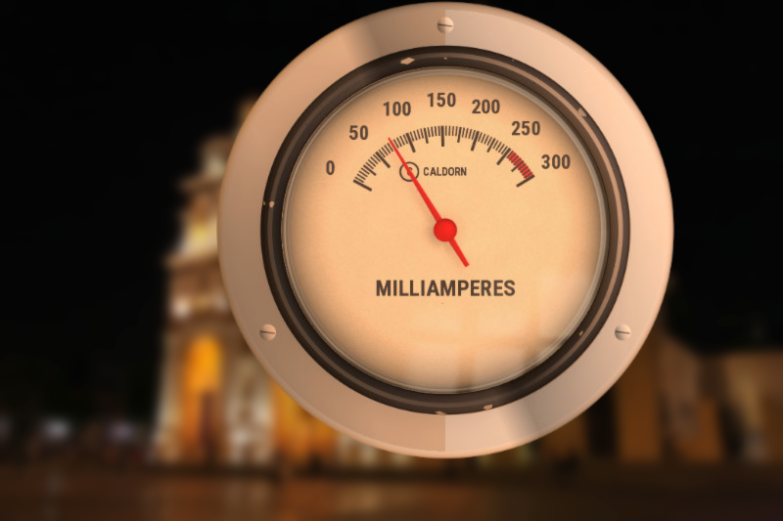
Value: 75 mA
